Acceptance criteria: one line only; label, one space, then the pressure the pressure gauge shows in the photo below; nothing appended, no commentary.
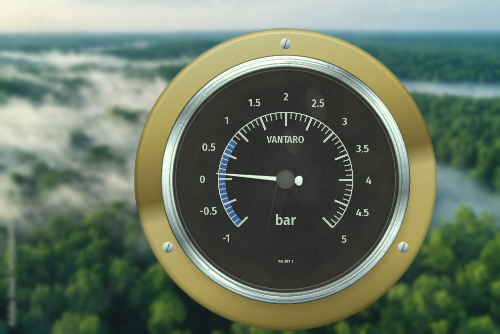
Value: 0.1 bar
